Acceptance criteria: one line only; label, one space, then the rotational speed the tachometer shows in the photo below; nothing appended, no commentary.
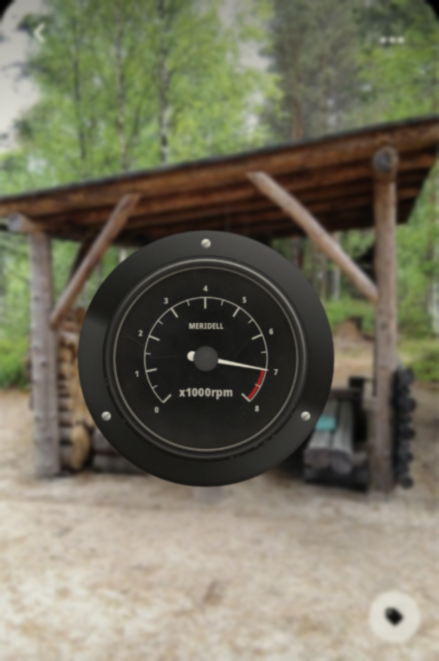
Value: 7000 rpm
